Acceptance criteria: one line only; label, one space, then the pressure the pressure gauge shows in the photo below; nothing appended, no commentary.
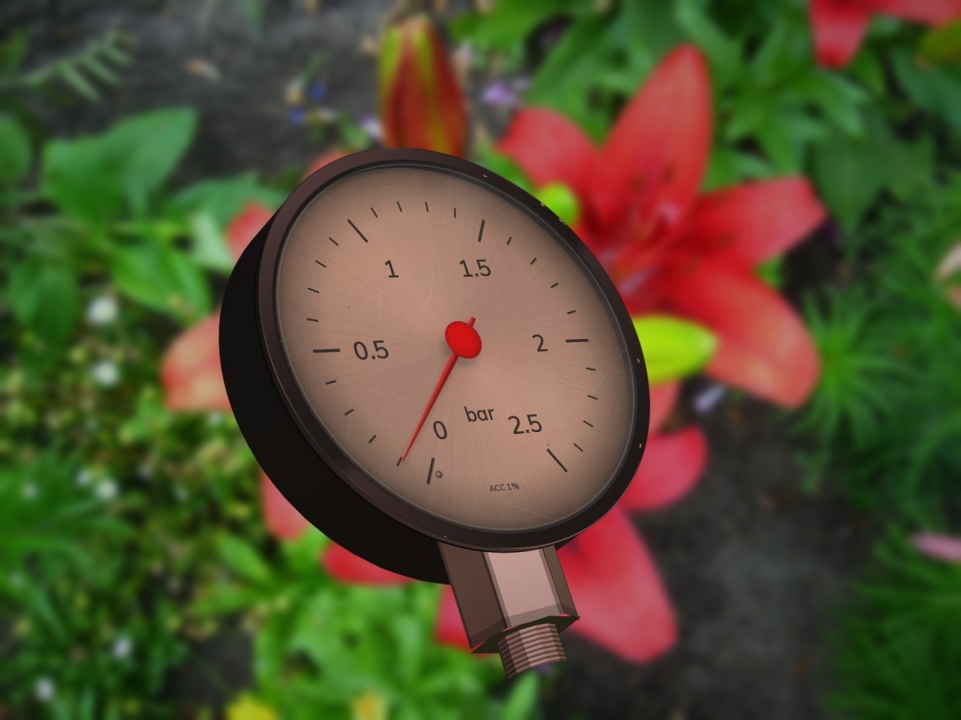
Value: 0.1 bar
